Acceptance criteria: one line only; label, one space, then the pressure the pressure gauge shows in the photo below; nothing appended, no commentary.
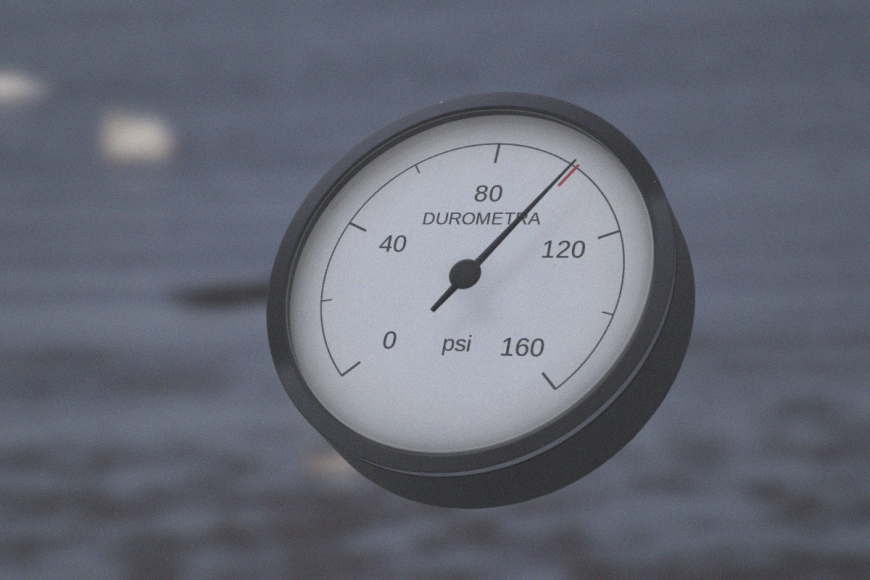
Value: 100 psi
